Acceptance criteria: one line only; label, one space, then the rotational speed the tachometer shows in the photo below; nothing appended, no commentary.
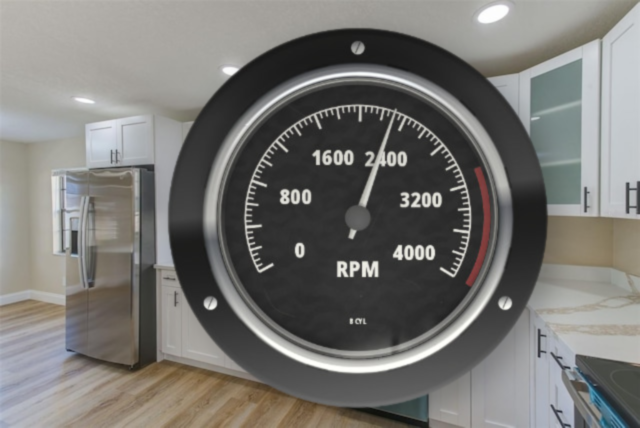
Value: 2300 rpm
